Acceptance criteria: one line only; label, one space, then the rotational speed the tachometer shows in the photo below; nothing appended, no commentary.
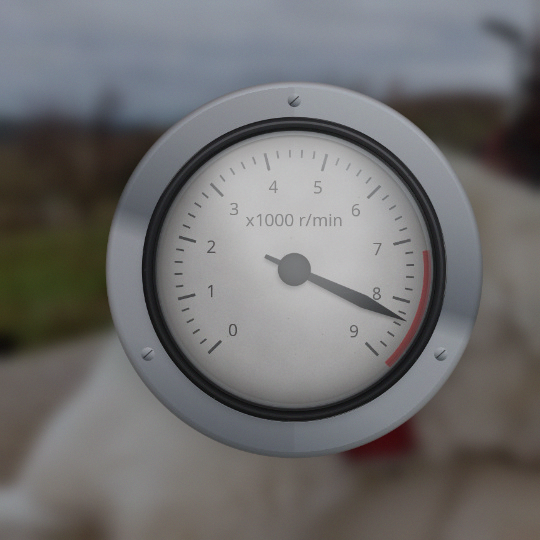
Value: 8300 rpm
